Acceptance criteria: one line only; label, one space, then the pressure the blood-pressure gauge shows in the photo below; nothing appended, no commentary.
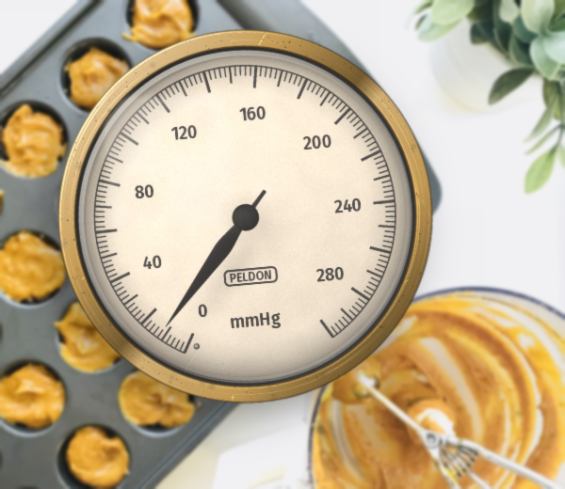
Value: 12 mmHg
